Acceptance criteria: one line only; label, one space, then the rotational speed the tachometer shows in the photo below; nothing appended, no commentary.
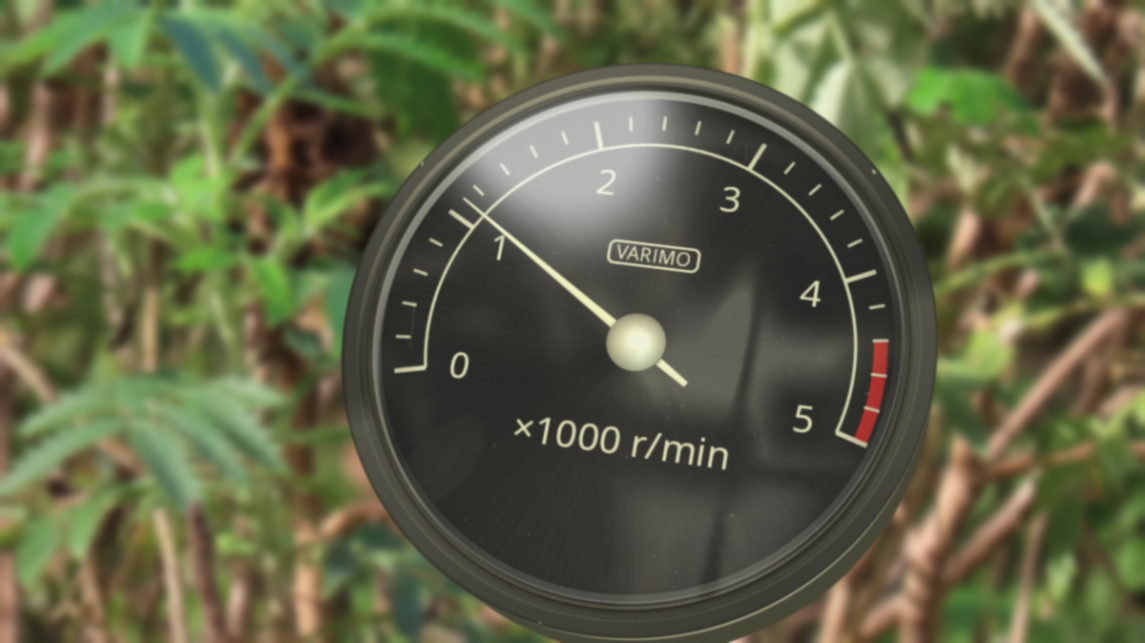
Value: 1100 rpm
